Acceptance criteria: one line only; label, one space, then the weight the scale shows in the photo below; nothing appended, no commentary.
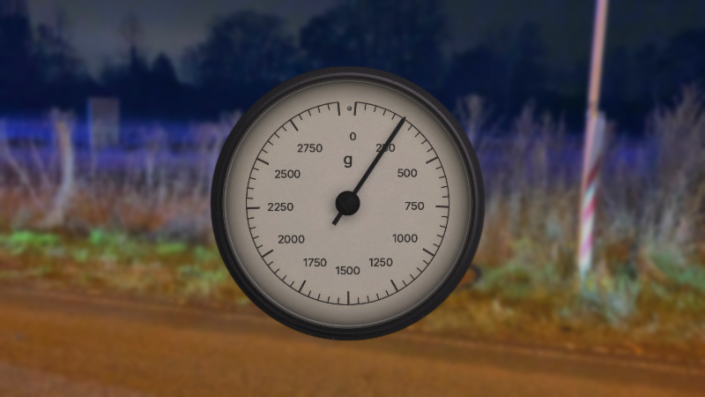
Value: 250 g
